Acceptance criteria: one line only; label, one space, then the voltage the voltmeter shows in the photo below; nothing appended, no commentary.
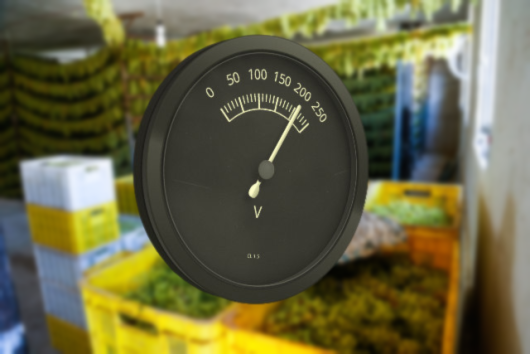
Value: 200 V
